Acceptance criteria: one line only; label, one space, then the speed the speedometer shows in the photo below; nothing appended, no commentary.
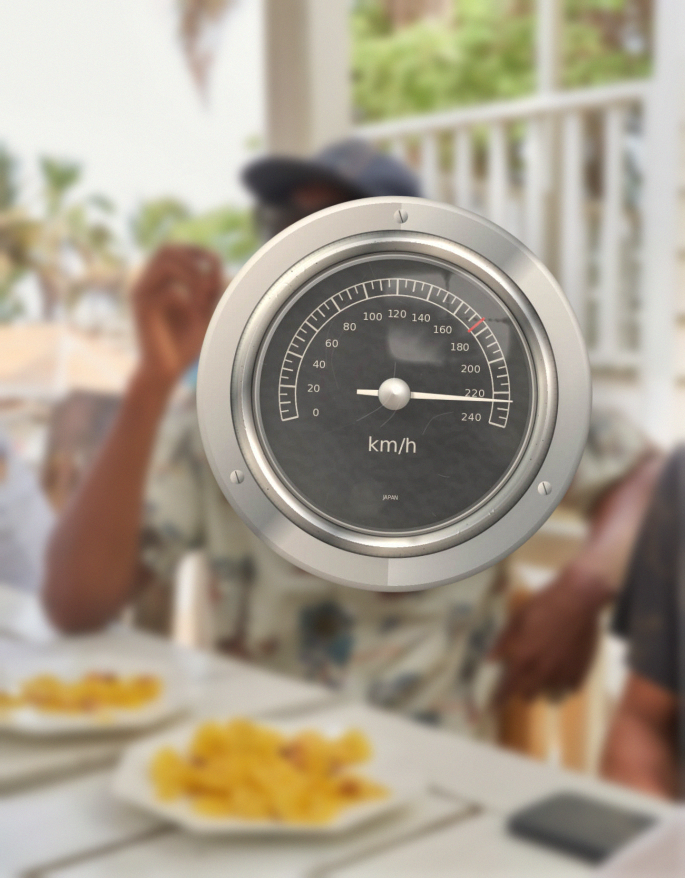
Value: 225 km/h
